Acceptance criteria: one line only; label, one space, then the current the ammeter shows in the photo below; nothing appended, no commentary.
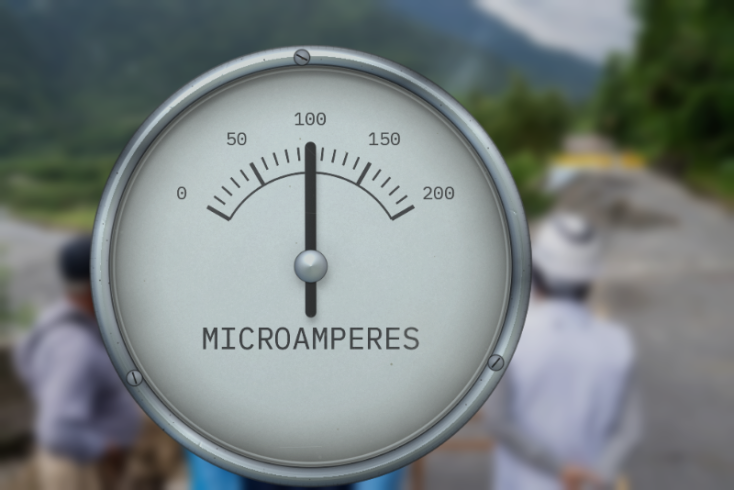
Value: 100 µA
